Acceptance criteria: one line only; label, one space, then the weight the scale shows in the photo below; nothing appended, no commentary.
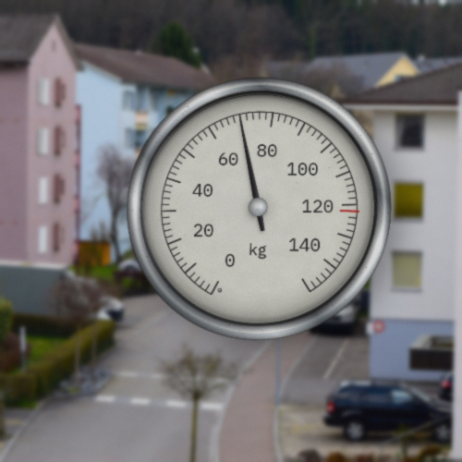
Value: 70 kg
